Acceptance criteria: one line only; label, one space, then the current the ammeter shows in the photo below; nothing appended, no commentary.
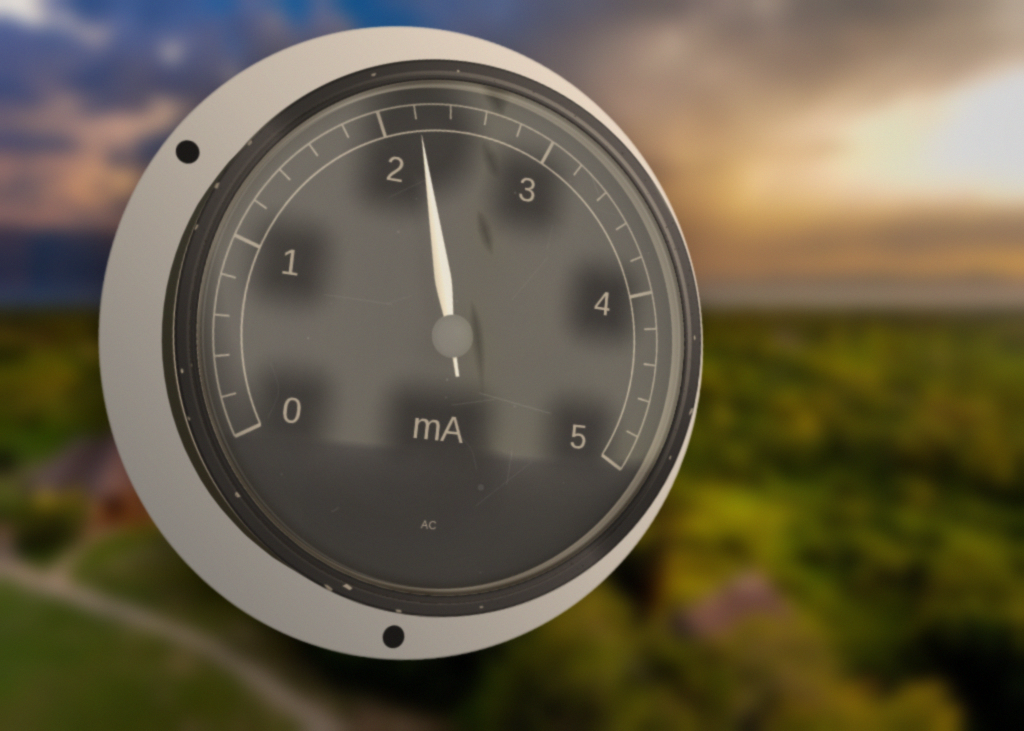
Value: 2.2 mA
